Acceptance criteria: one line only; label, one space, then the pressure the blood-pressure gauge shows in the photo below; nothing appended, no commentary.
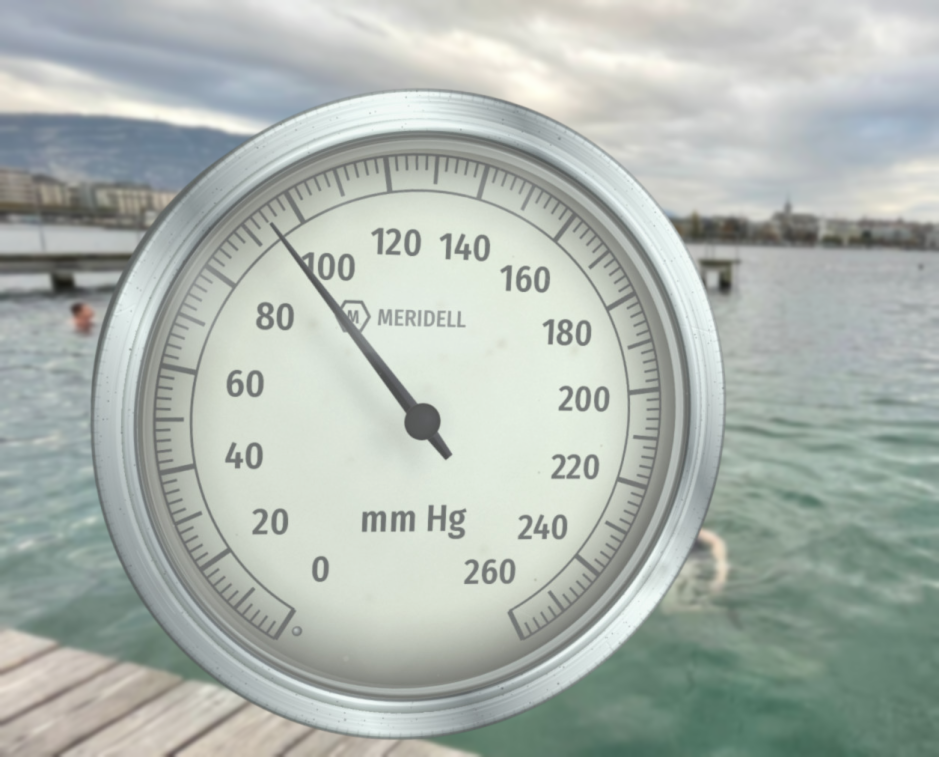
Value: 94 mmHg
